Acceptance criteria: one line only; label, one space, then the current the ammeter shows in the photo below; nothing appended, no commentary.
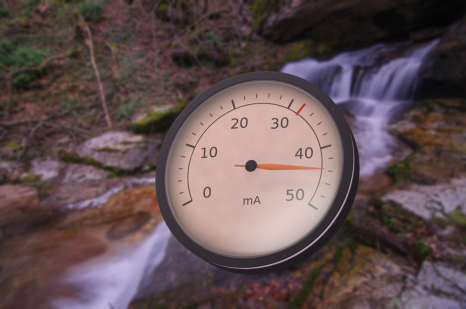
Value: 44 mA
